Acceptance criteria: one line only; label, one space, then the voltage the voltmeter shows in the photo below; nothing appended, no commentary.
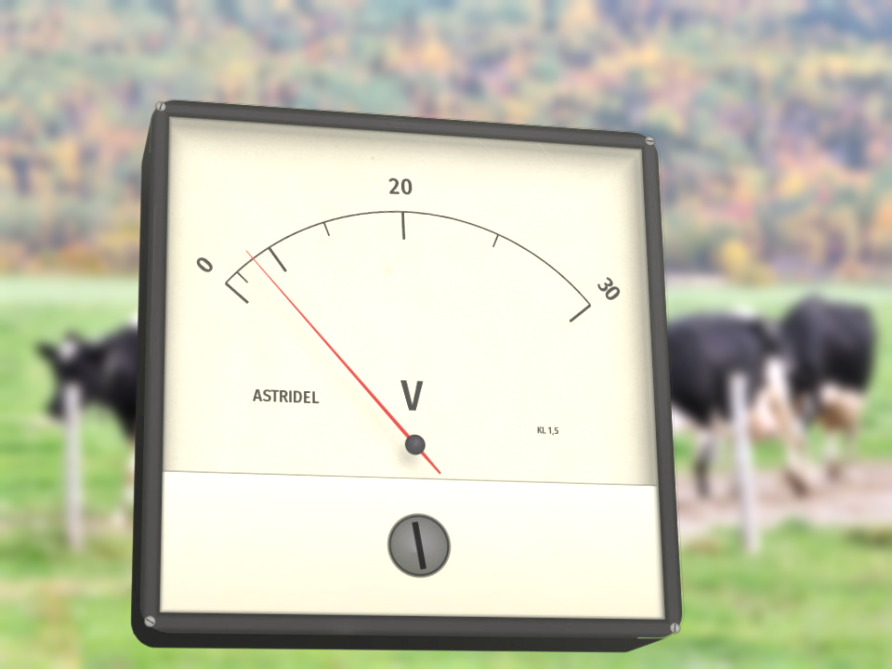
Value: 7.5 V
